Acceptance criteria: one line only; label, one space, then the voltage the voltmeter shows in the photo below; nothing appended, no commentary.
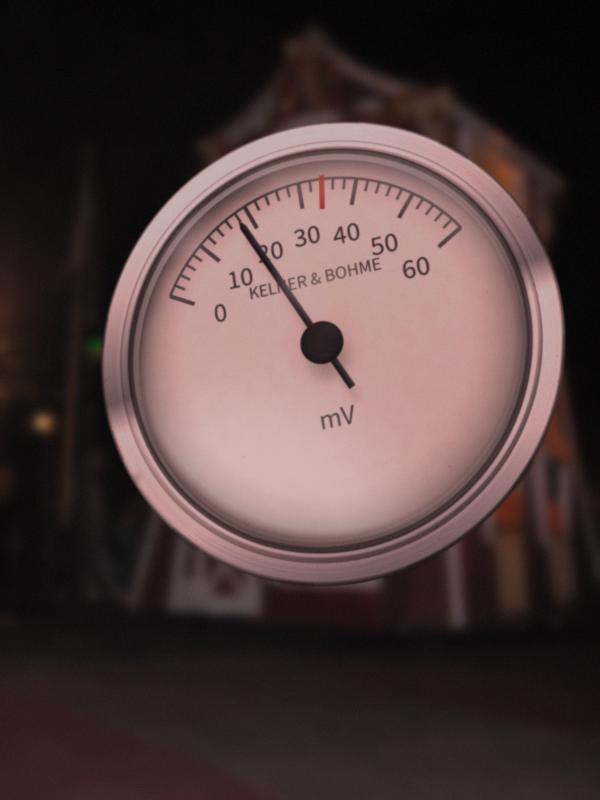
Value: 18 mV
